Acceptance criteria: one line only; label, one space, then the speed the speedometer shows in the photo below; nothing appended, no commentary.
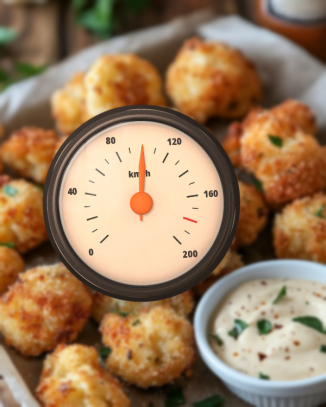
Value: 100 km/h
